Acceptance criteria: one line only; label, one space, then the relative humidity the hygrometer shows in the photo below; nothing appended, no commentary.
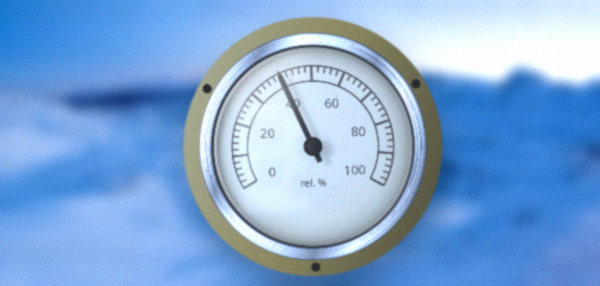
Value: 40 %
